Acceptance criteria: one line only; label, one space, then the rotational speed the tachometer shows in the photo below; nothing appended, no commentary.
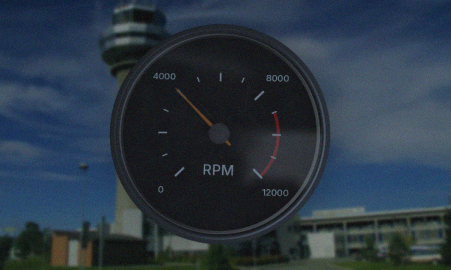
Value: 4000 rpm
